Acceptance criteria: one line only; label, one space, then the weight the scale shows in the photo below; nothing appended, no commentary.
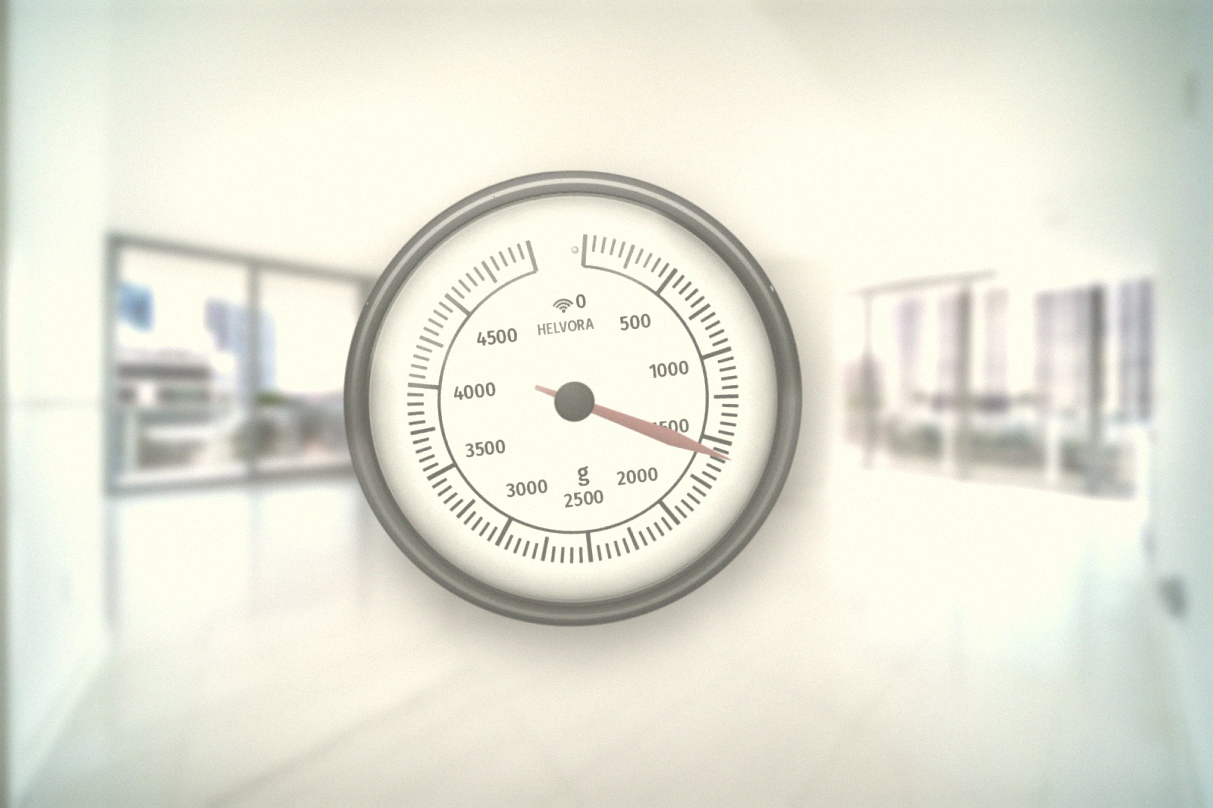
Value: 1575 g
